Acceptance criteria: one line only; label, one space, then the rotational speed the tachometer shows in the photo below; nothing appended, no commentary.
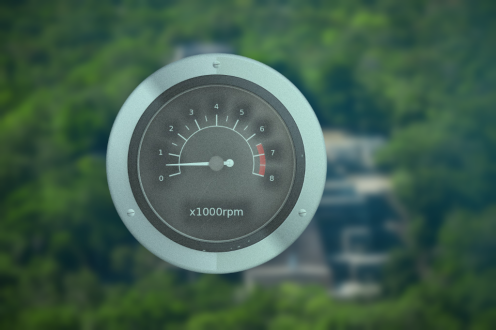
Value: 500 rpm
